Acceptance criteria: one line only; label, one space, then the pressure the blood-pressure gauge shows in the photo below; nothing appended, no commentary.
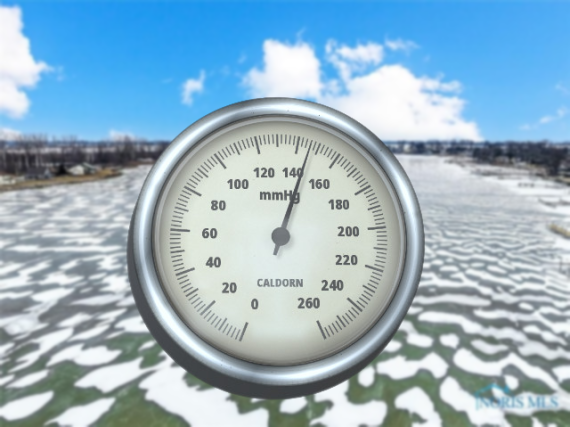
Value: 146 mmHg
